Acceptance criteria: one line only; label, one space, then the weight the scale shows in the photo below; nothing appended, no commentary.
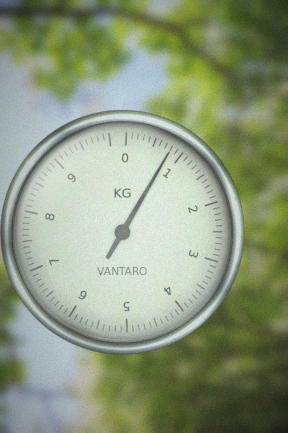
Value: 0.8 kg
